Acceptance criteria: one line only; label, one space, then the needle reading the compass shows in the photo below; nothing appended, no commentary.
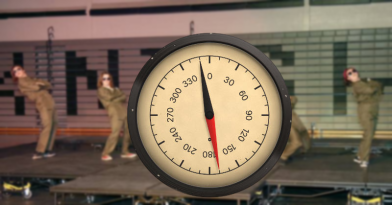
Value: 170 °
